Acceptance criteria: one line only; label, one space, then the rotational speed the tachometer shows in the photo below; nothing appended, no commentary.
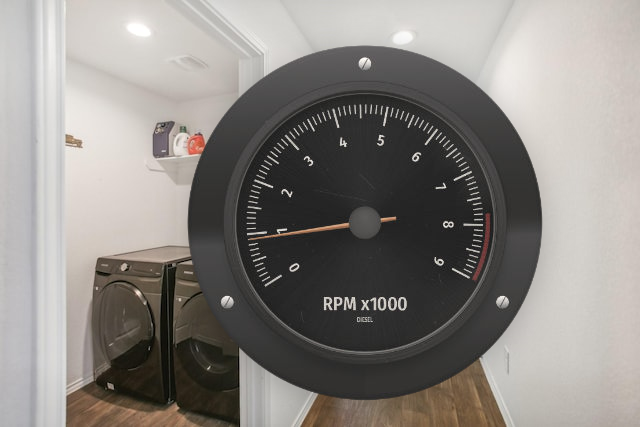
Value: 900 rpm
